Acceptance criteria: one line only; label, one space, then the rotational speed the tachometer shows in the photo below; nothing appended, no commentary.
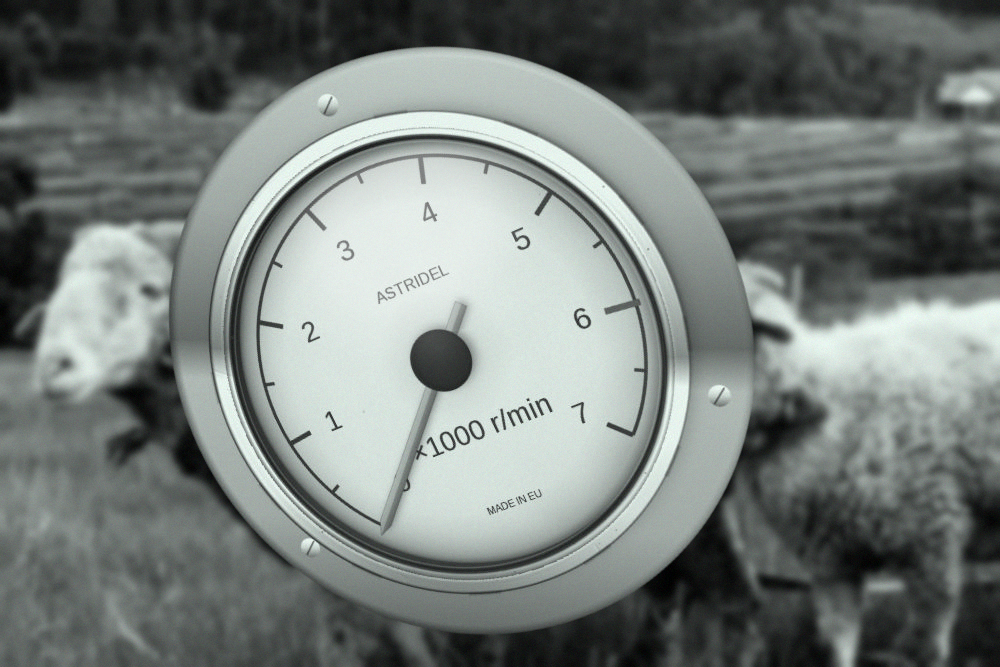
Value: 0 rpm
